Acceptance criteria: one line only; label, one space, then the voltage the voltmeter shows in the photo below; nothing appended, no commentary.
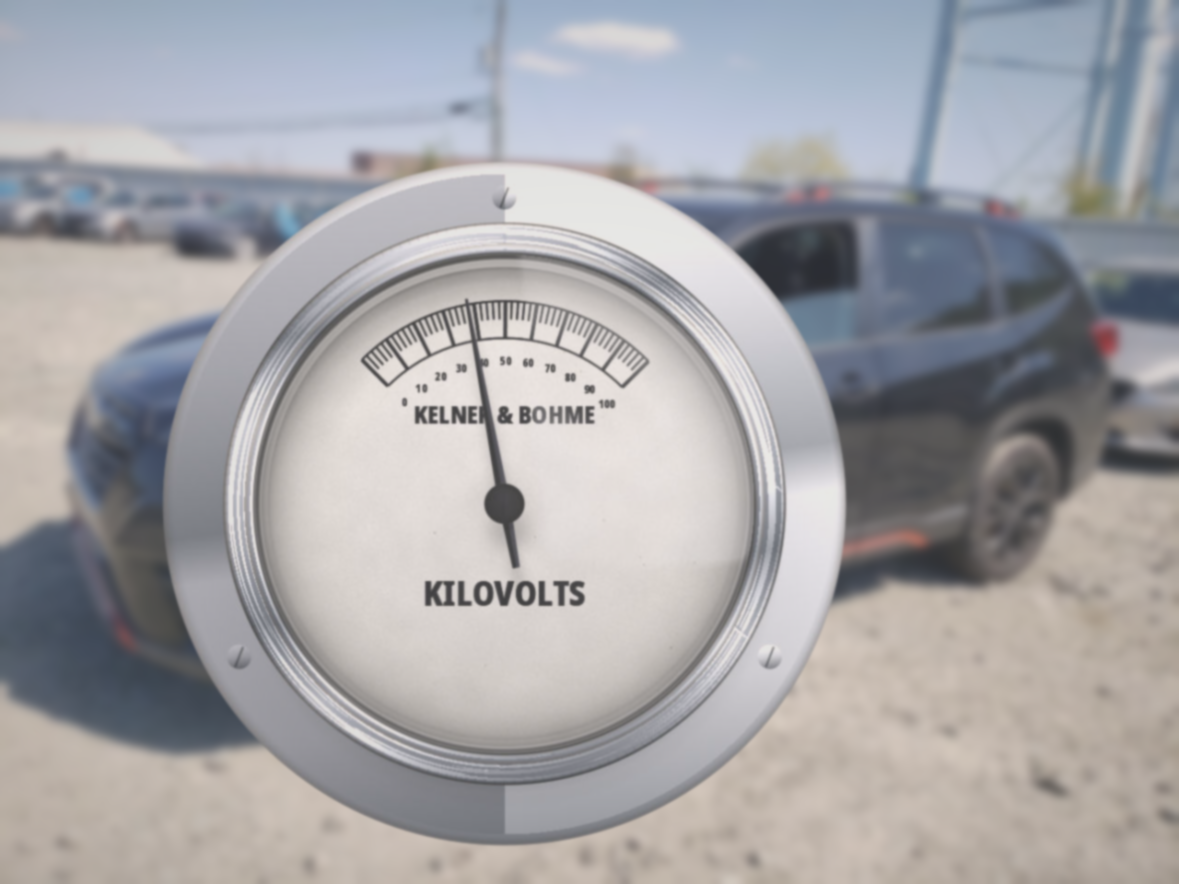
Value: 38 kV
